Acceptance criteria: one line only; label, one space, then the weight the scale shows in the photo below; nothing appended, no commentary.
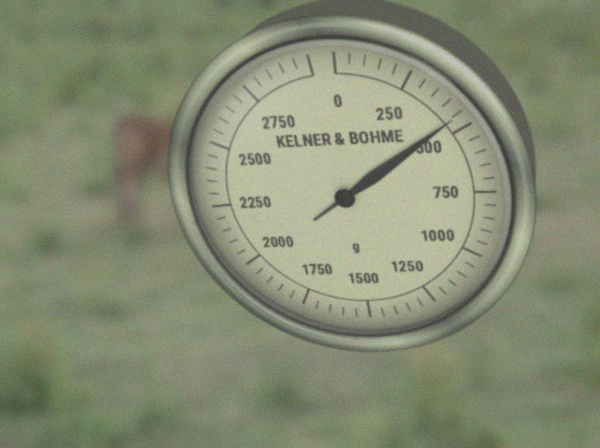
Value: 450 g
